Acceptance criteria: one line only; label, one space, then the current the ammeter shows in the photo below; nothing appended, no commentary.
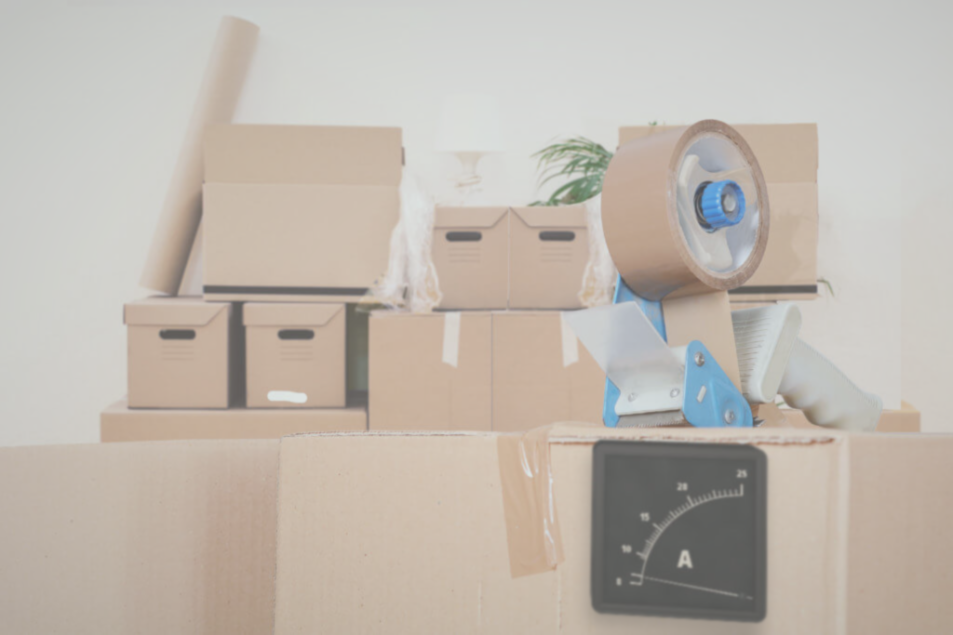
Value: 5 A
